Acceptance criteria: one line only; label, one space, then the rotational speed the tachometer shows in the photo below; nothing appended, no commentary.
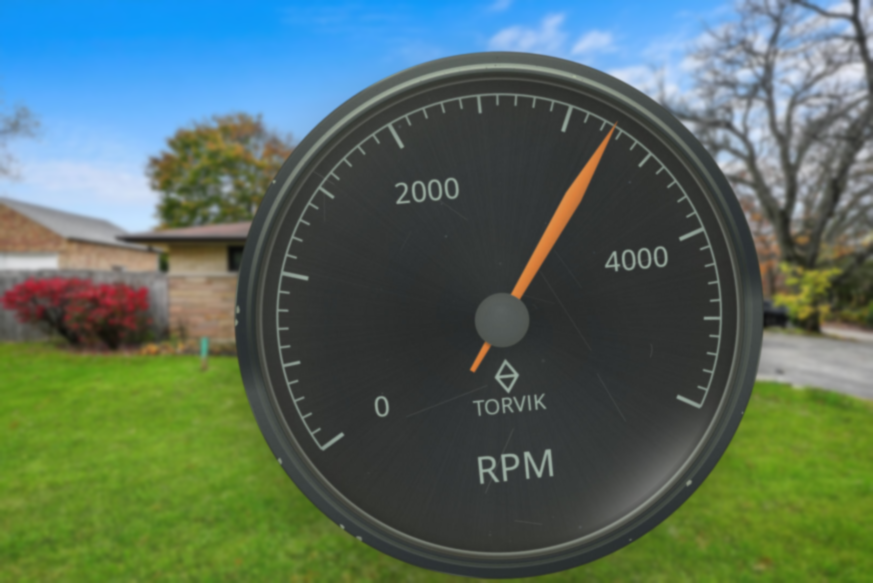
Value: 3250 rpm
